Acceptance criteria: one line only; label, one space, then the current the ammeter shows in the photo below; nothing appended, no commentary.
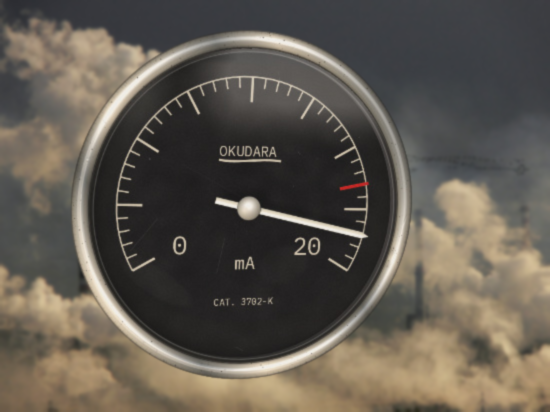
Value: 18.5 mA
